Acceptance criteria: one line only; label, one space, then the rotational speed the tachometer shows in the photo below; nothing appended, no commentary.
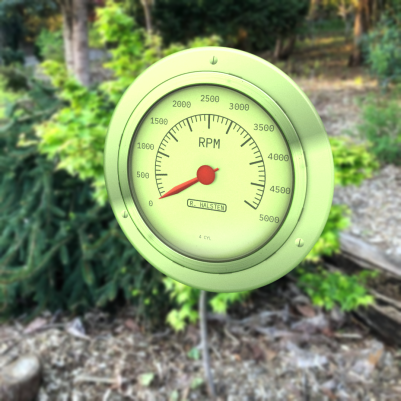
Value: 0 rpm
